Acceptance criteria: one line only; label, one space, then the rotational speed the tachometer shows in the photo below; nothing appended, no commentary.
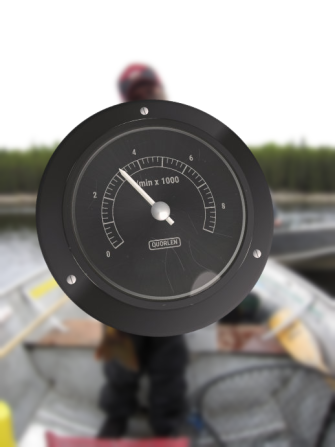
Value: 3200 rpm
